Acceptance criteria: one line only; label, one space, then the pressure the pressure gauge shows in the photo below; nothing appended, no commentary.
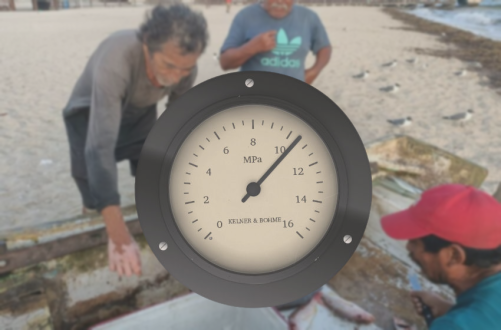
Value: 10.5 MPa
